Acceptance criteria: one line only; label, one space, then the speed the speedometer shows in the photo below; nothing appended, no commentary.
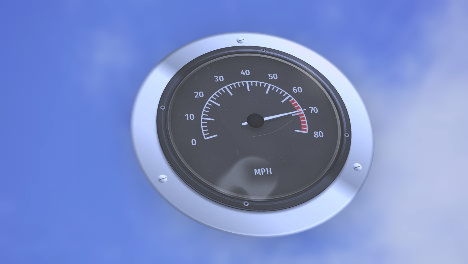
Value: 70 mph
